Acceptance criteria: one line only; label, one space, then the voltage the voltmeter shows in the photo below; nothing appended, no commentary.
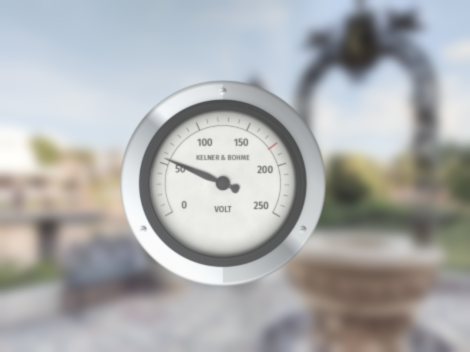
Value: 55 V
